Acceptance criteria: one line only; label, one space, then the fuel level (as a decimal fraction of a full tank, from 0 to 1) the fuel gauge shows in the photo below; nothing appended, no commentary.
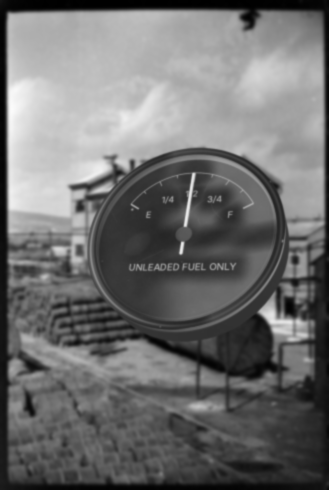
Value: 0.5
